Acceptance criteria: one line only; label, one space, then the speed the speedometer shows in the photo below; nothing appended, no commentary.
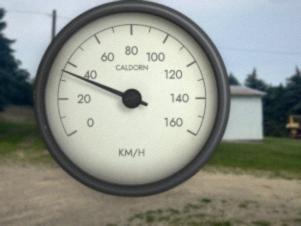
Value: 35 km/h
